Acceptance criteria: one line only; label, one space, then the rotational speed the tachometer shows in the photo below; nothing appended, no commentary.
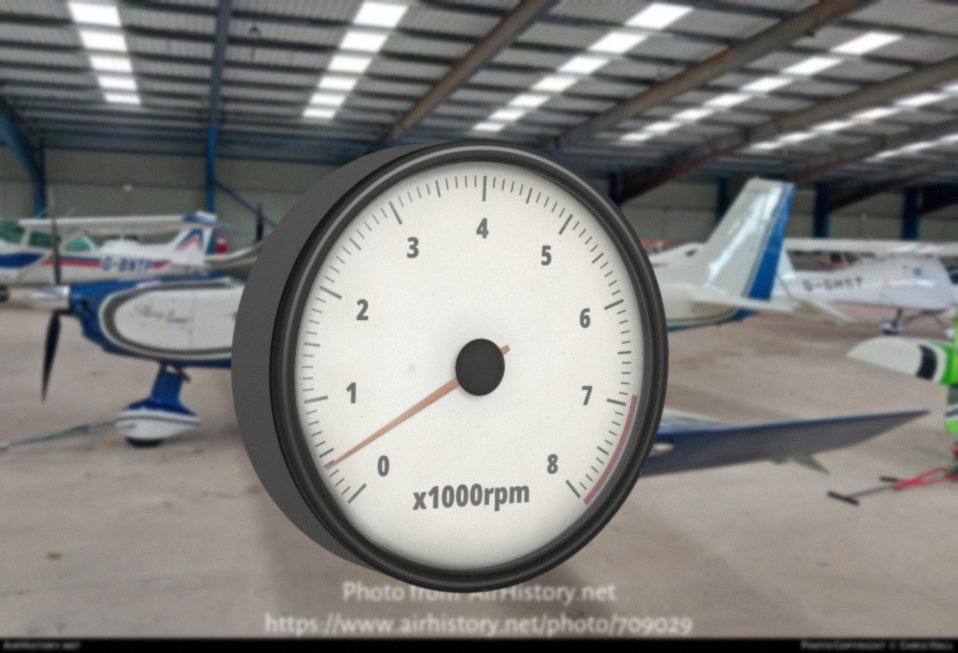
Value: 400 rpm
